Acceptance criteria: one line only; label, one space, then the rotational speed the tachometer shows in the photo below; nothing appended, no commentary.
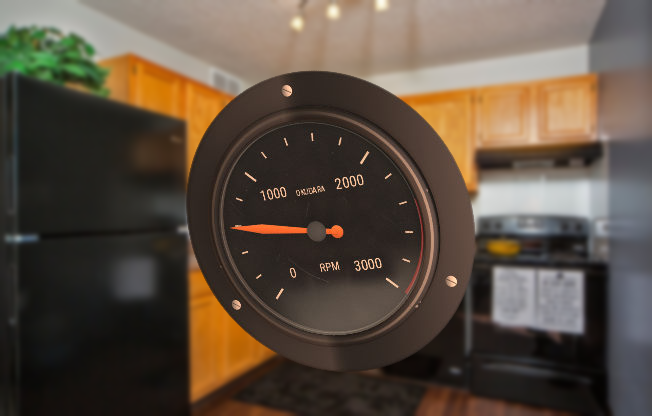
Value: 600 rpm
